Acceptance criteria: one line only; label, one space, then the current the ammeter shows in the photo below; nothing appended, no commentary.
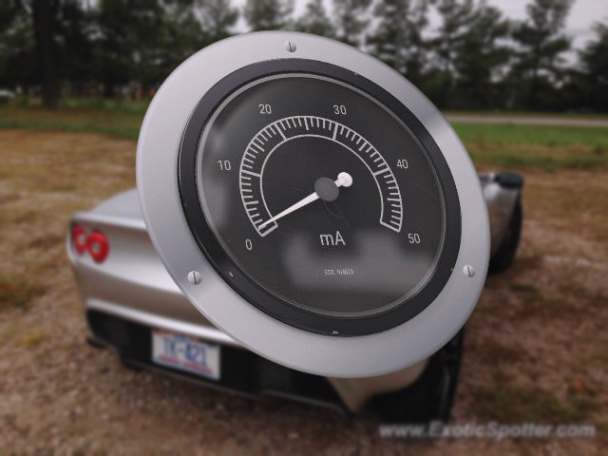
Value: 1 mA
